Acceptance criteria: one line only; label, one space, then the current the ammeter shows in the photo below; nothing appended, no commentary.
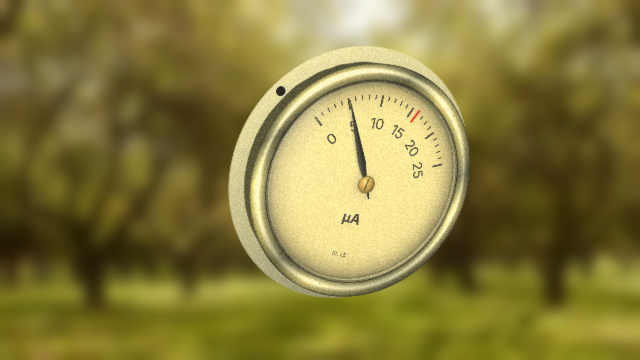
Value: 5 µA
